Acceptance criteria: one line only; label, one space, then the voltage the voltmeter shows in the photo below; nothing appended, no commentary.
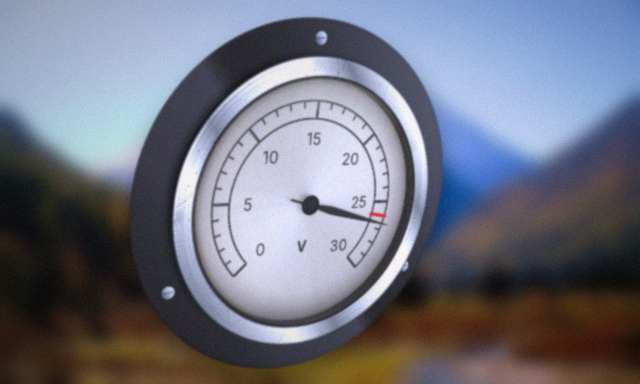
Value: 26.5 V
